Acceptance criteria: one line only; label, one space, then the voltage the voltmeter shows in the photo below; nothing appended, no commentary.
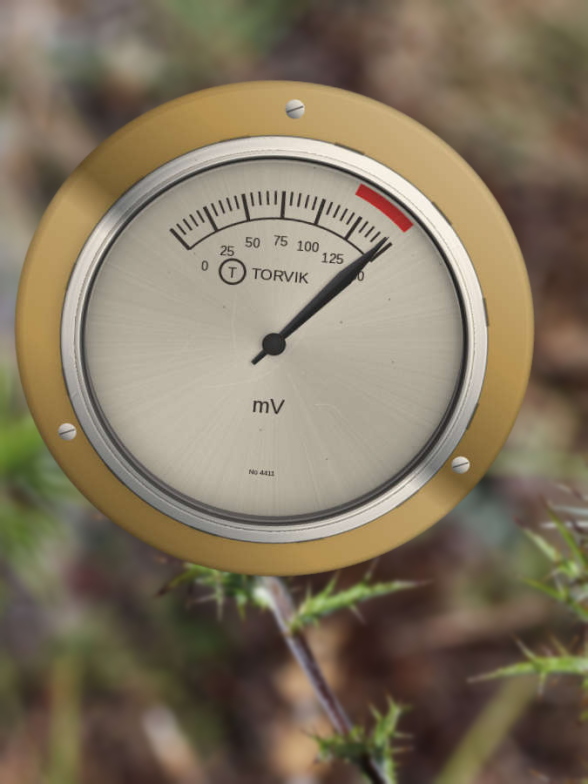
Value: 145 mV
